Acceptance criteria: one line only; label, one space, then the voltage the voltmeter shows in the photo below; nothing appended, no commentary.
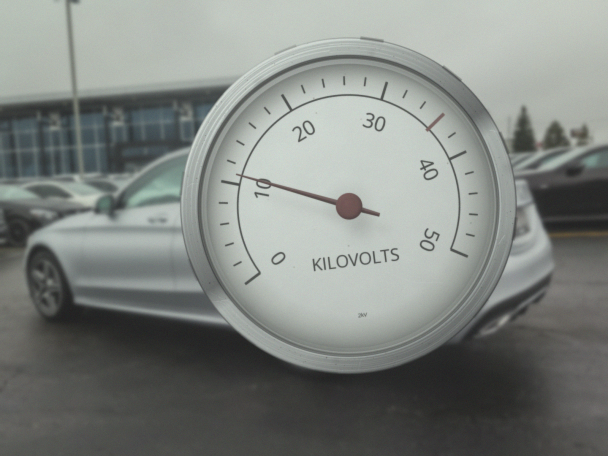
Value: 11 kV
